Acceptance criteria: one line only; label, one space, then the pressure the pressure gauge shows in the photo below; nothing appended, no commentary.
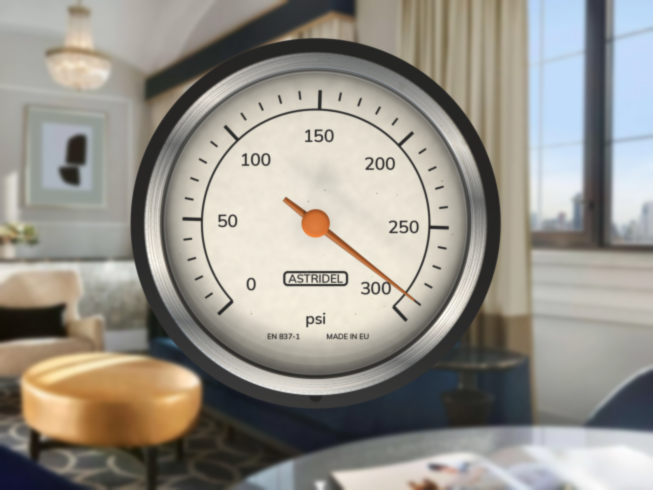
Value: 290 psi
